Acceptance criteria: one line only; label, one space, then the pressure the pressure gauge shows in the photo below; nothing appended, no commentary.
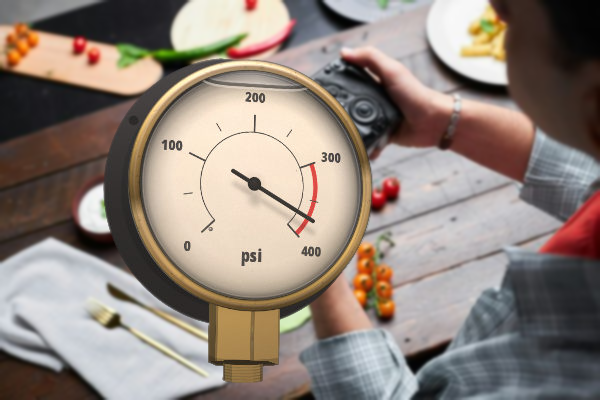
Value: 375 psi
